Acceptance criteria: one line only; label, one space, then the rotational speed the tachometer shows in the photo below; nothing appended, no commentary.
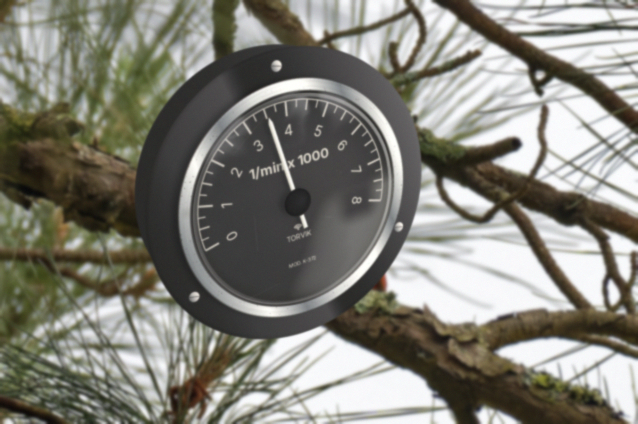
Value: 3500 rpm
